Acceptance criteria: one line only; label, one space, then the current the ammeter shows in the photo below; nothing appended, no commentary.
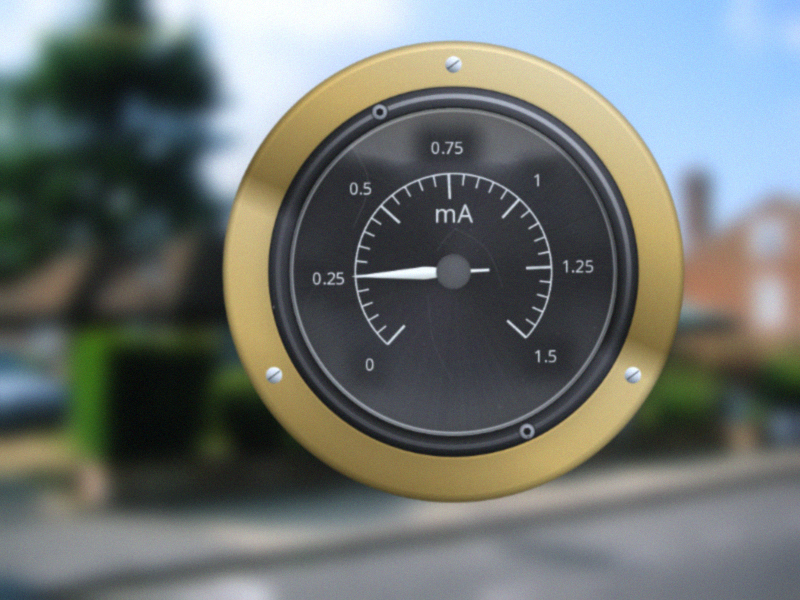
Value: 0.25 mA
